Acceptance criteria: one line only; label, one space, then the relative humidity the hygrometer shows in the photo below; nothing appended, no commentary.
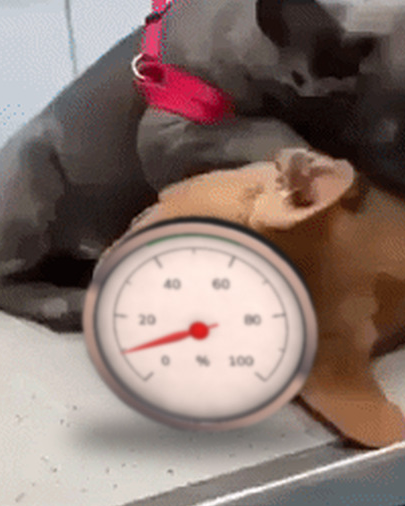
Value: 10 %
